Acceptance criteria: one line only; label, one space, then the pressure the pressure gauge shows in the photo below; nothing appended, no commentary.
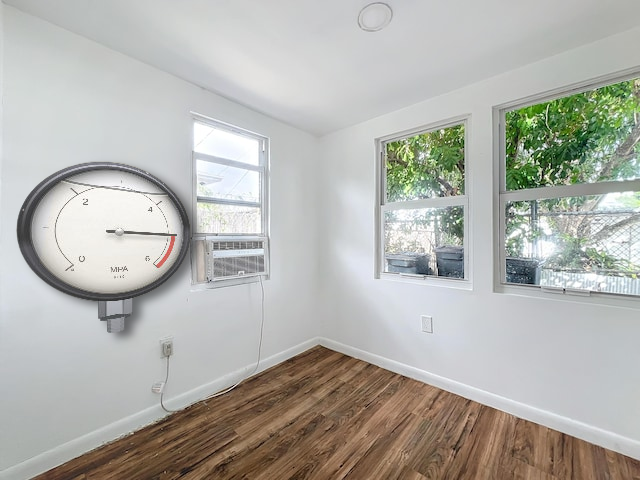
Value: 5 MPa
